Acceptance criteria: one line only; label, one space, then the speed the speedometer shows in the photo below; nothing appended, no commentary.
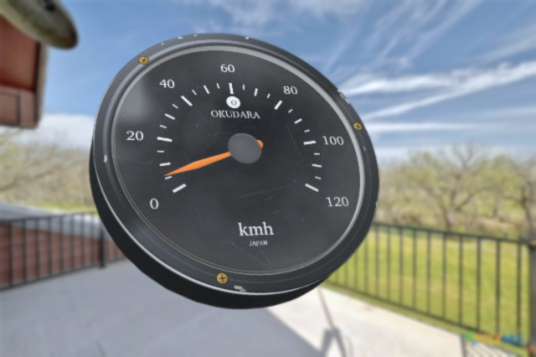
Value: 5 km/h
